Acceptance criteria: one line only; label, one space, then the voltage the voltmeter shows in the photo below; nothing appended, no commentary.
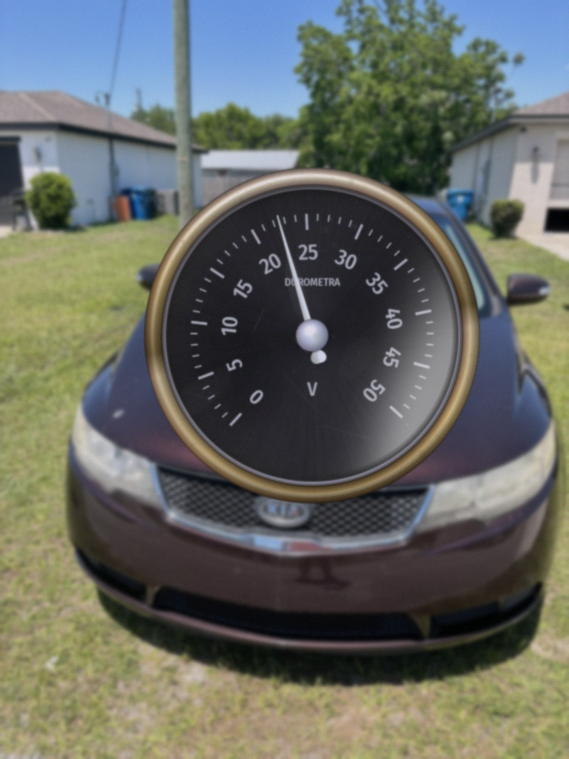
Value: 22.5 V
